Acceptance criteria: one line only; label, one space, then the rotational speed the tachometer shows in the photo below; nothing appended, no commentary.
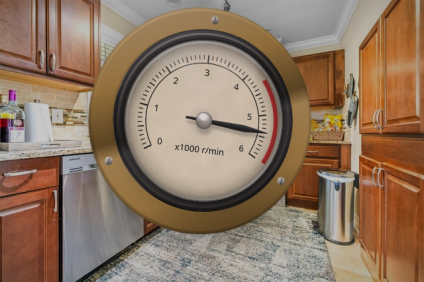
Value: 5400 rpm
